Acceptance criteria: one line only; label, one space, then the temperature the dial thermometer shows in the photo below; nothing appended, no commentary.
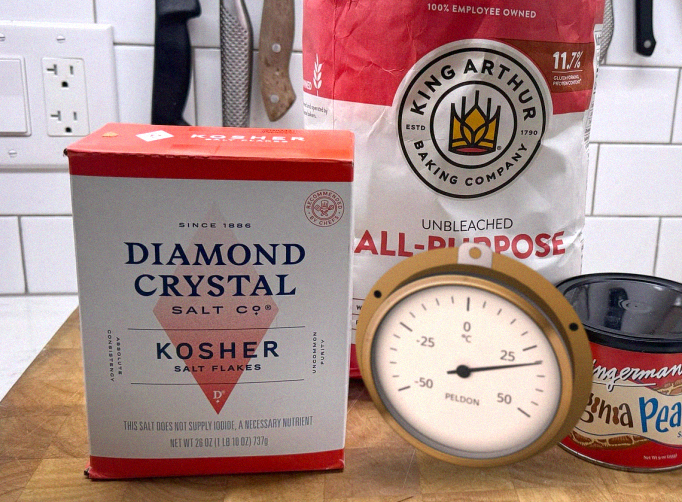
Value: 30 °C
